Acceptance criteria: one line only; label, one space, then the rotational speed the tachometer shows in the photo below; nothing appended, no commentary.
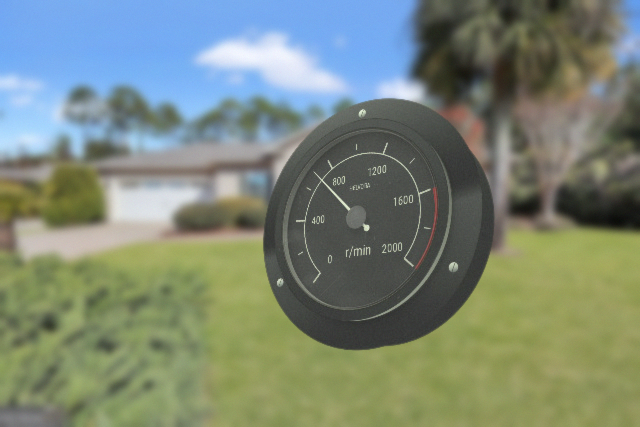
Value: 700 rpm
